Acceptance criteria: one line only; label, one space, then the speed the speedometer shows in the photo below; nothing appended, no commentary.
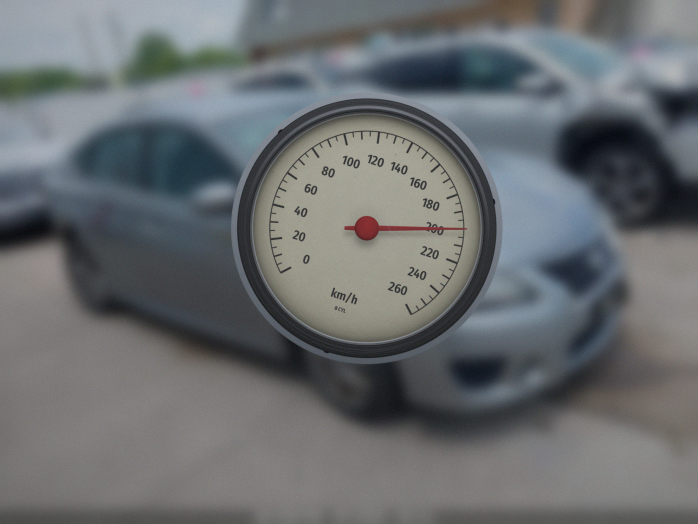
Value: 200 km/h
